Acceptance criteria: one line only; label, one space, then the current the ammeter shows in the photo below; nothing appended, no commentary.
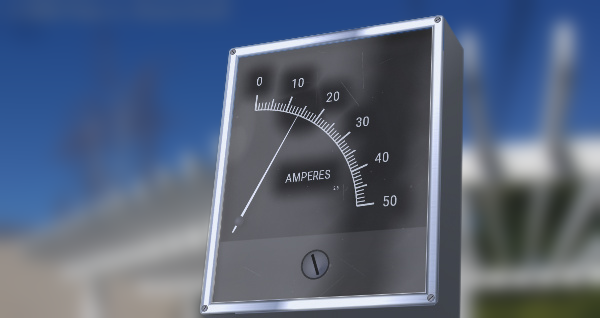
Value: 15 A
